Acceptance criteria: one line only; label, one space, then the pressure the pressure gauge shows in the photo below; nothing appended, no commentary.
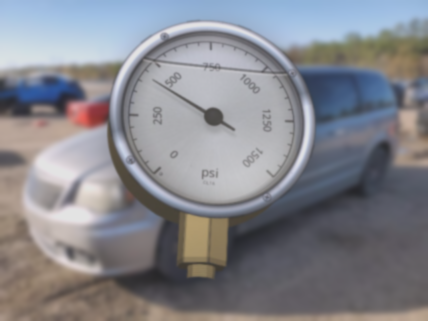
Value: 425 psi
